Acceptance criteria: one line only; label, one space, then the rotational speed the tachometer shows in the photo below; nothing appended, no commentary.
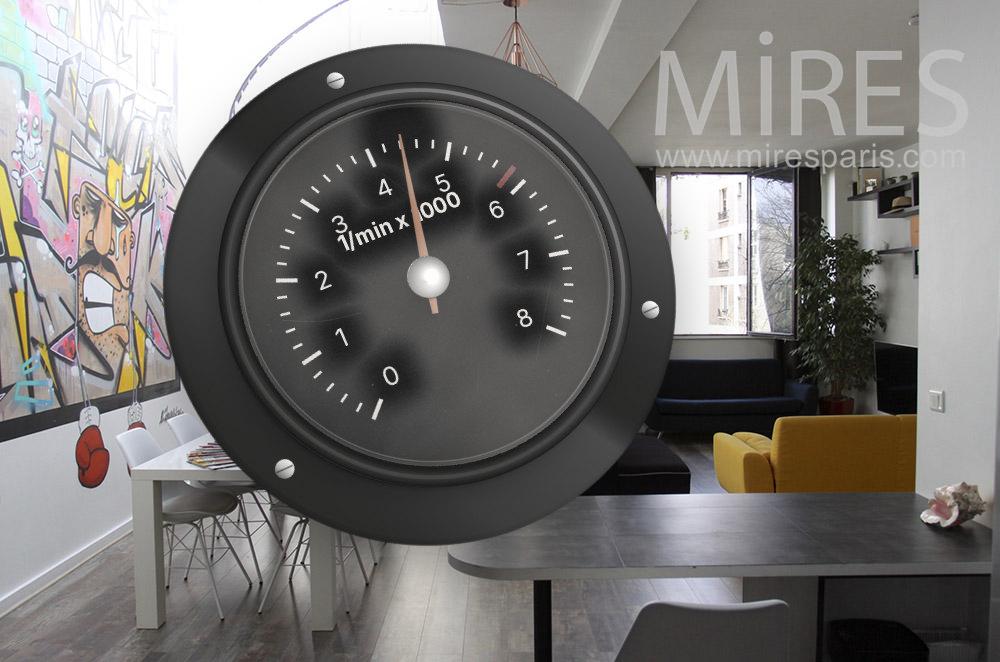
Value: 4400 rpm
